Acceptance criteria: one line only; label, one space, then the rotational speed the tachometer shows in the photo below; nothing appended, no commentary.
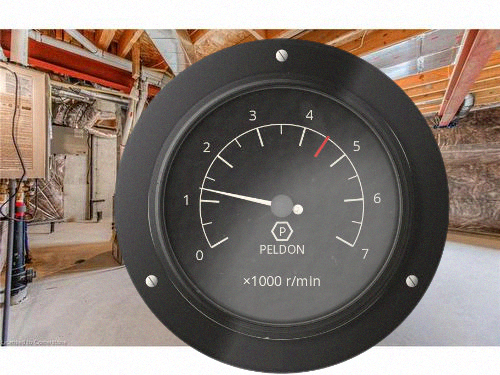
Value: 1250 rpm
